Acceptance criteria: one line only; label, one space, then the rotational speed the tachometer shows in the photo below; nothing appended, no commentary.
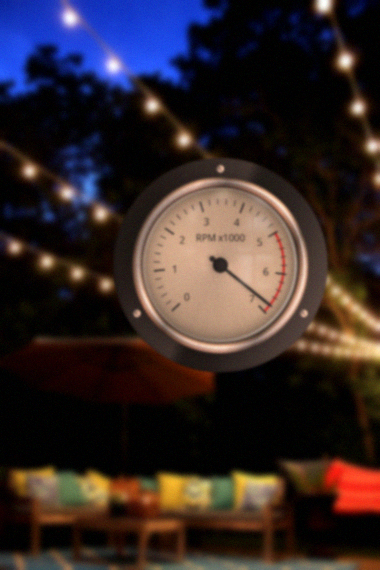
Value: 6800 rpm
